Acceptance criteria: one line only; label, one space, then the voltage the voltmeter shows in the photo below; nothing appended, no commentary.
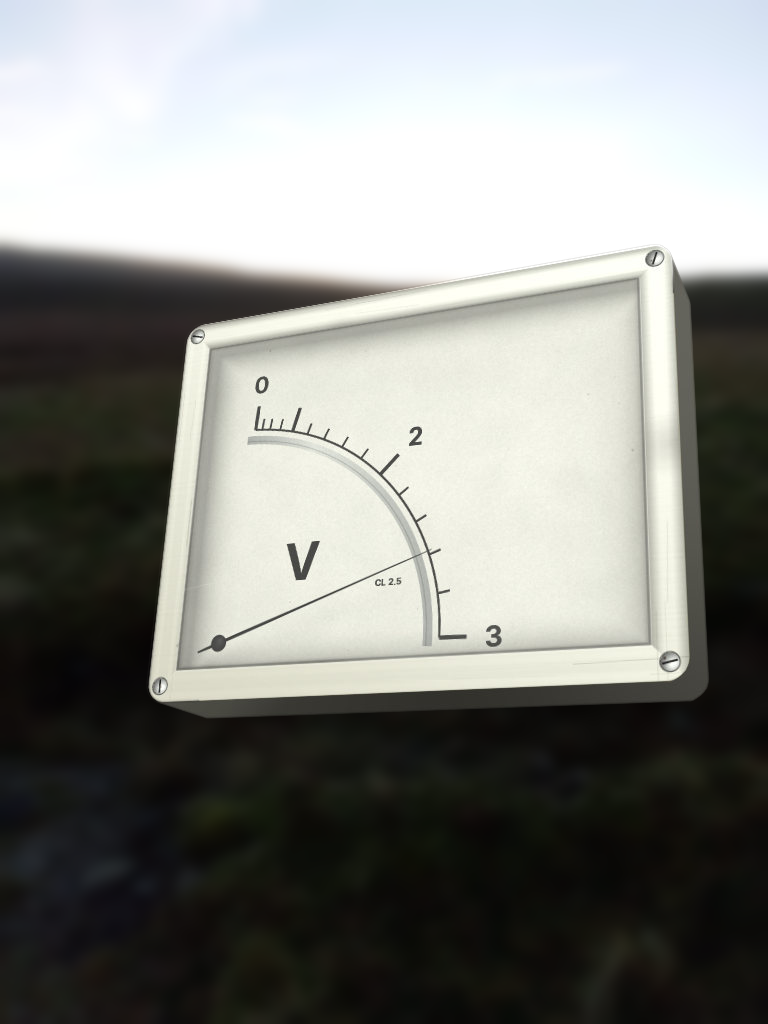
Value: 2.6 V
